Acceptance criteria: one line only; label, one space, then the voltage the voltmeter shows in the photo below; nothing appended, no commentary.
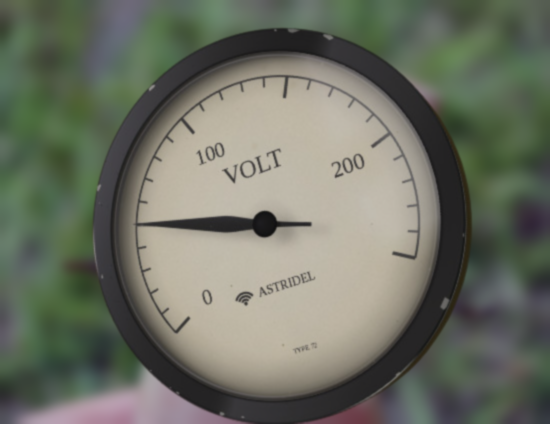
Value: 50 V
